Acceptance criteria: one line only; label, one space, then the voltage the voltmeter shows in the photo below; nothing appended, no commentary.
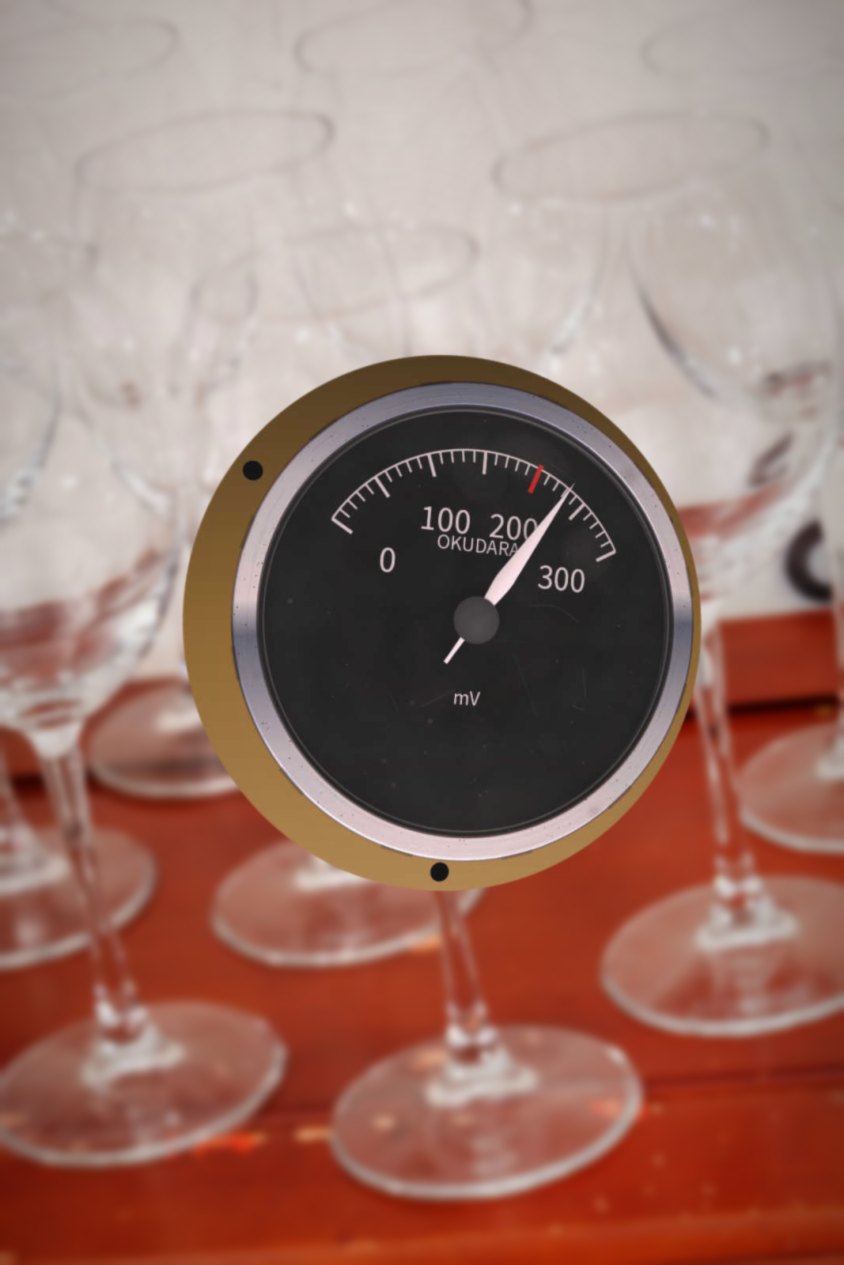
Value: 230 mV
